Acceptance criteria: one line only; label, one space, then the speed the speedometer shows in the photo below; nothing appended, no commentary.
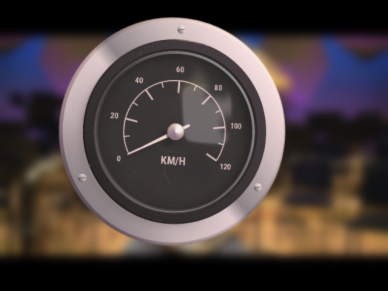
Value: 0 km/h
